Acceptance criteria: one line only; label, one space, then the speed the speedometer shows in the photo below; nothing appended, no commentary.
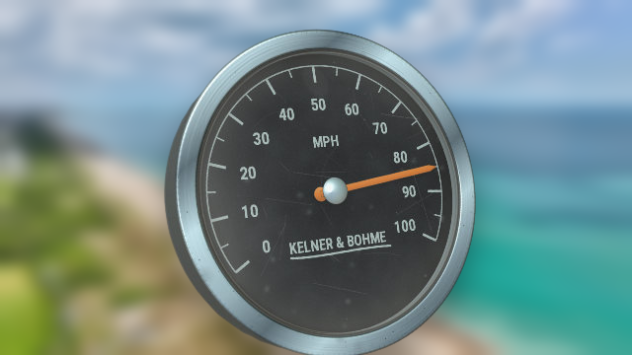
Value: 85 mph
